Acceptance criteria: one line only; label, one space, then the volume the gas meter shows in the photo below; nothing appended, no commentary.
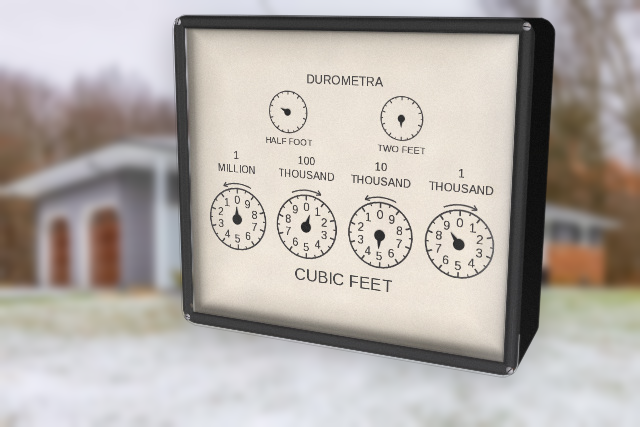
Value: 4900 ft³
